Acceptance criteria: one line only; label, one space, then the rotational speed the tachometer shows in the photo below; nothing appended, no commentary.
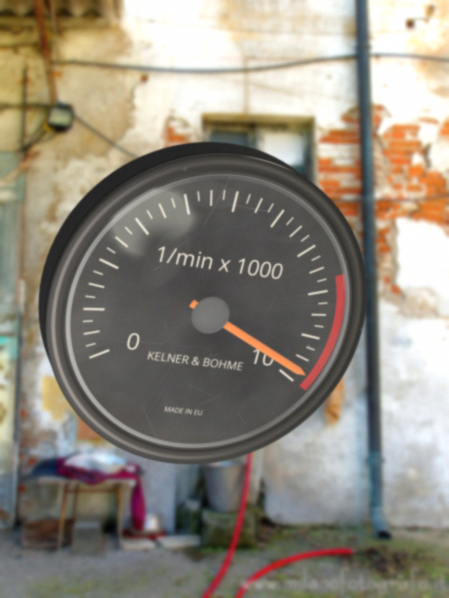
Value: 9750 rpm
